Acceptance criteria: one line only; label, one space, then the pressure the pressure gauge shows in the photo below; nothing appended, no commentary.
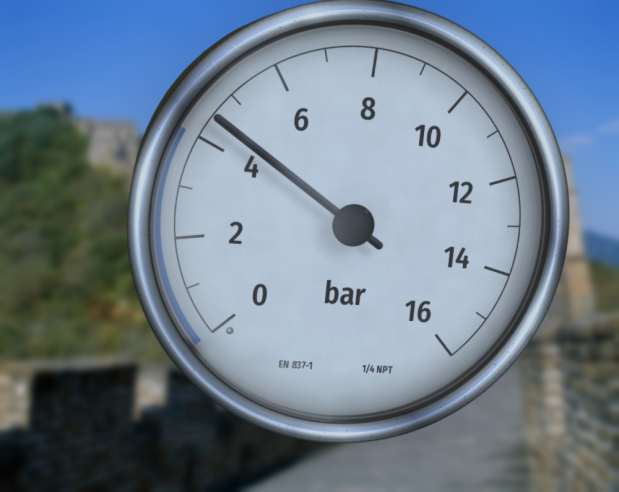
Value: 4.5 bar
